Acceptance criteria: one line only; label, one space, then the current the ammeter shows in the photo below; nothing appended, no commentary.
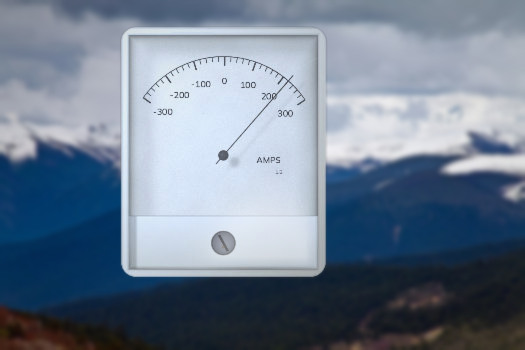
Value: 220 A
